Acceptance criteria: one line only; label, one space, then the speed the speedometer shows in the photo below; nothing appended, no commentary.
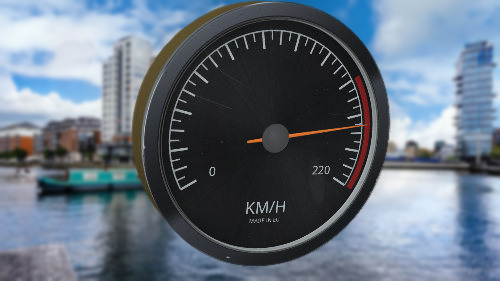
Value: 185 km/h
